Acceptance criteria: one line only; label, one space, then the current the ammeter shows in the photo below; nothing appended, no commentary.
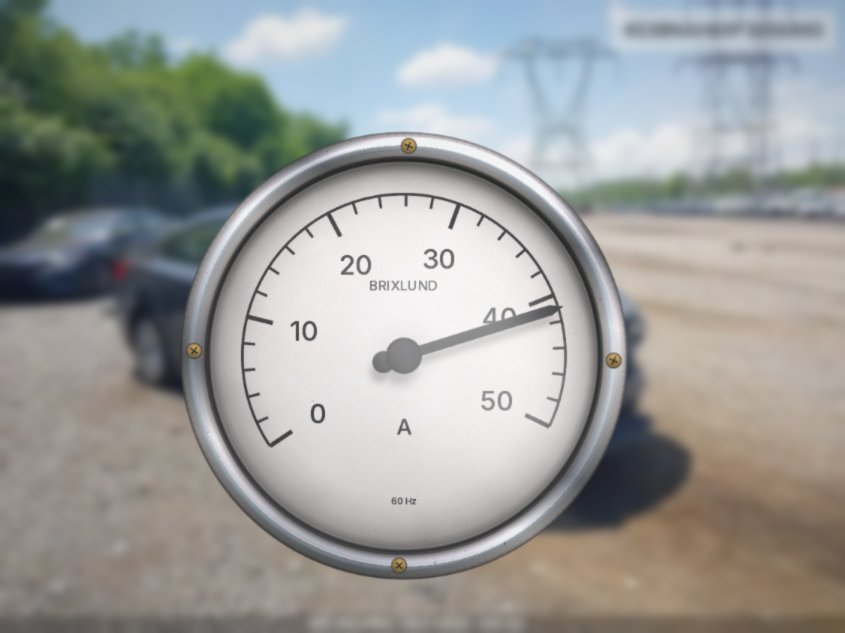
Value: 41 A
